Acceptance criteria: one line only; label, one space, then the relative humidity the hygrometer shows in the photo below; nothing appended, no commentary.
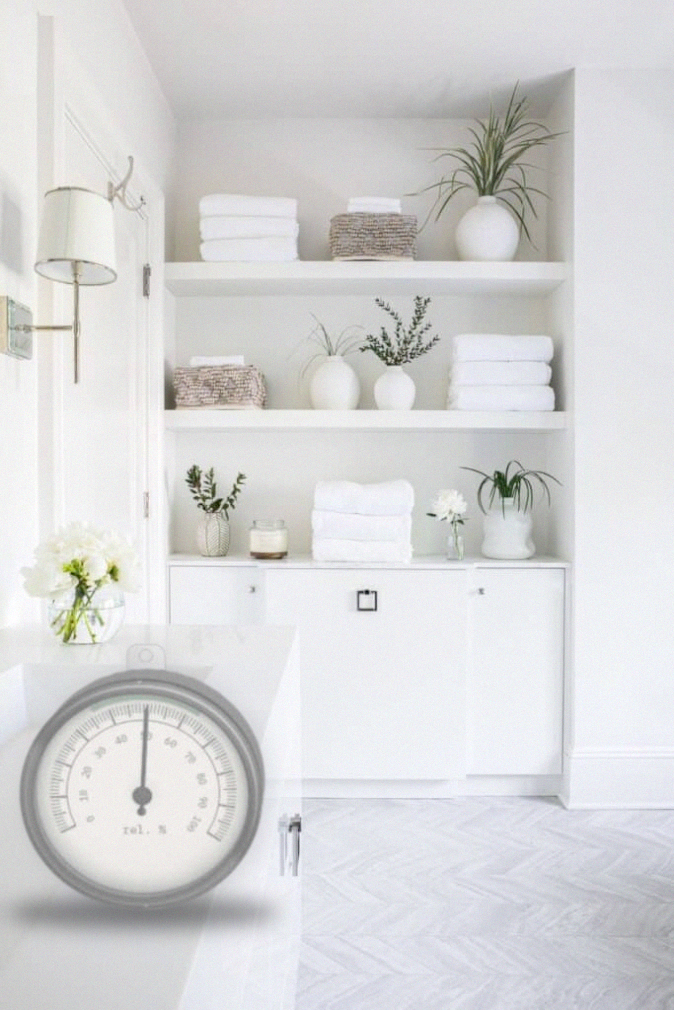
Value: 50 %
